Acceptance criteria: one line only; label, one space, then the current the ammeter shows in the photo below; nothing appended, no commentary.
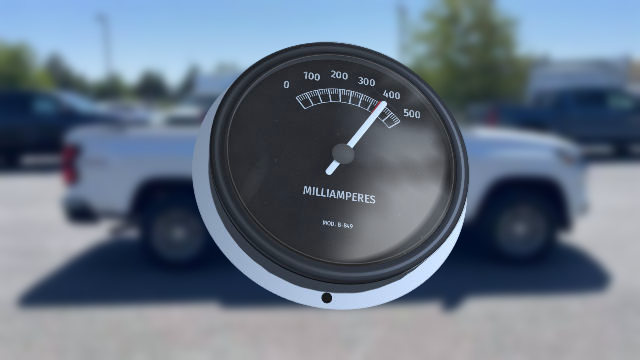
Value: 400 mA
